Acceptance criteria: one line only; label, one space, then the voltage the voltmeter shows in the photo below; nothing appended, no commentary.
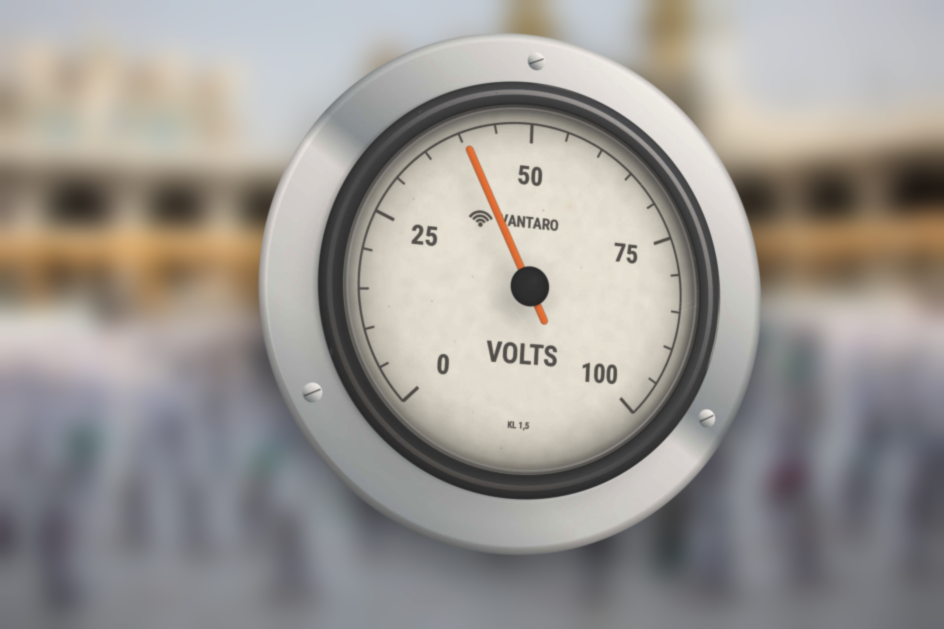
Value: 40 V
